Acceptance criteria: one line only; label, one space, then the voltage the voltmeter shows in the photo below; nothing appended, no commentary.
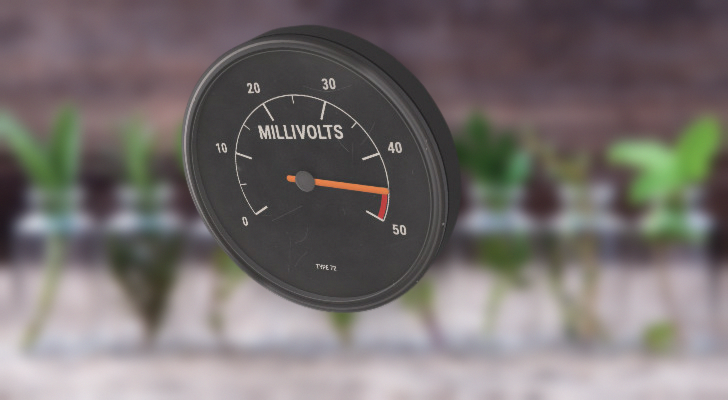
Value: 45 mV
